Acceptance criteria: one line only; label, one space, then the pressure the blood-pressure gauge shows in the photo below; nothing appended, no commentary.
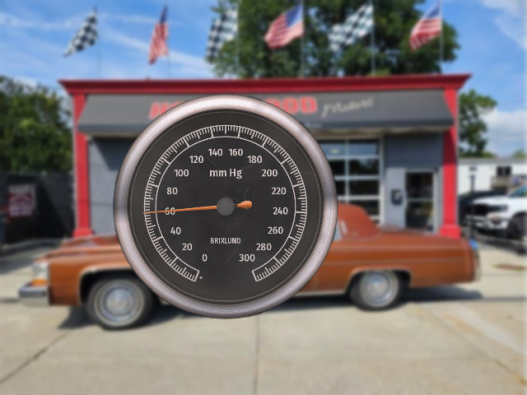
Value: 60 mmHg
